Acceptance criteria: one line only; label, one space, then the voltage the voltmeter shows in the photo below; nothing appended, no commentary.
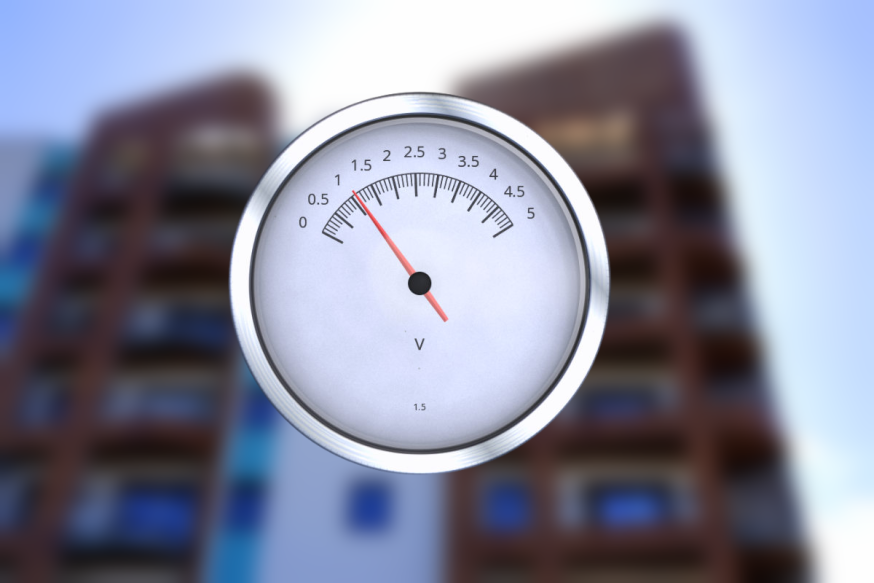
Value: 1.1 V
